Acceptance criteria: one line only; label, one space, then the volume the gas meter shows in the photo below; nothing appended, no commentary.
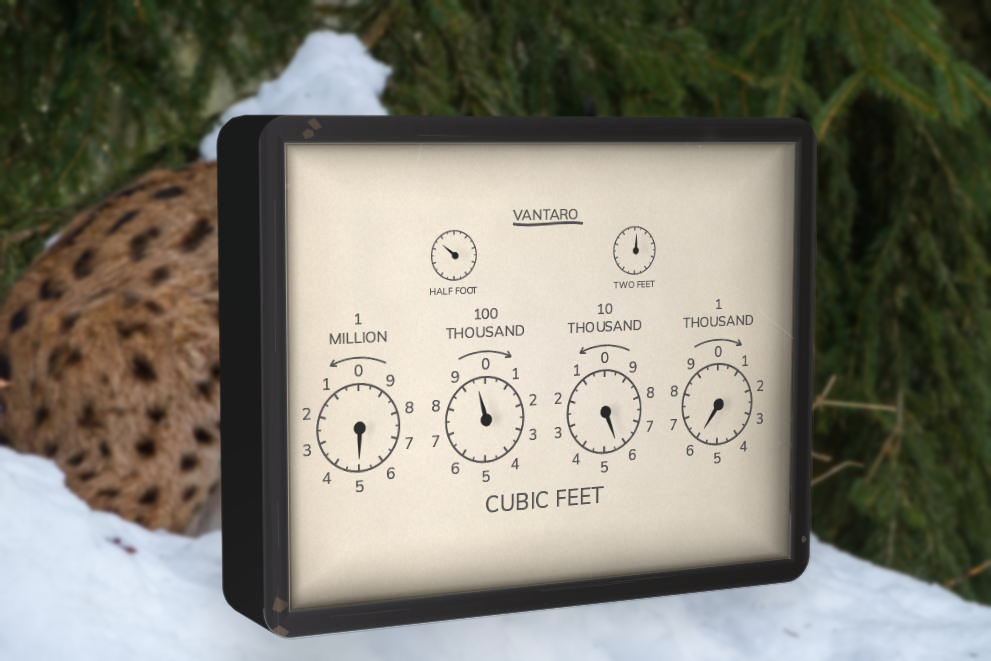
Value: 495600 ft³
